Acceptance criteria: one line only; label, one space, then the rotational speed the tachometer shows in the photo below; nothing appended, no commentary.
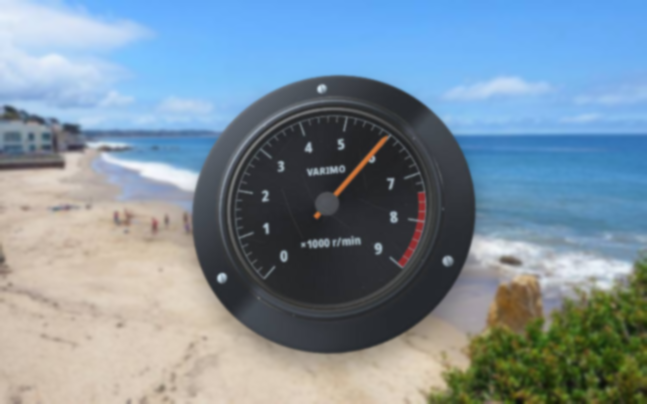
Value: 6000 rpm
